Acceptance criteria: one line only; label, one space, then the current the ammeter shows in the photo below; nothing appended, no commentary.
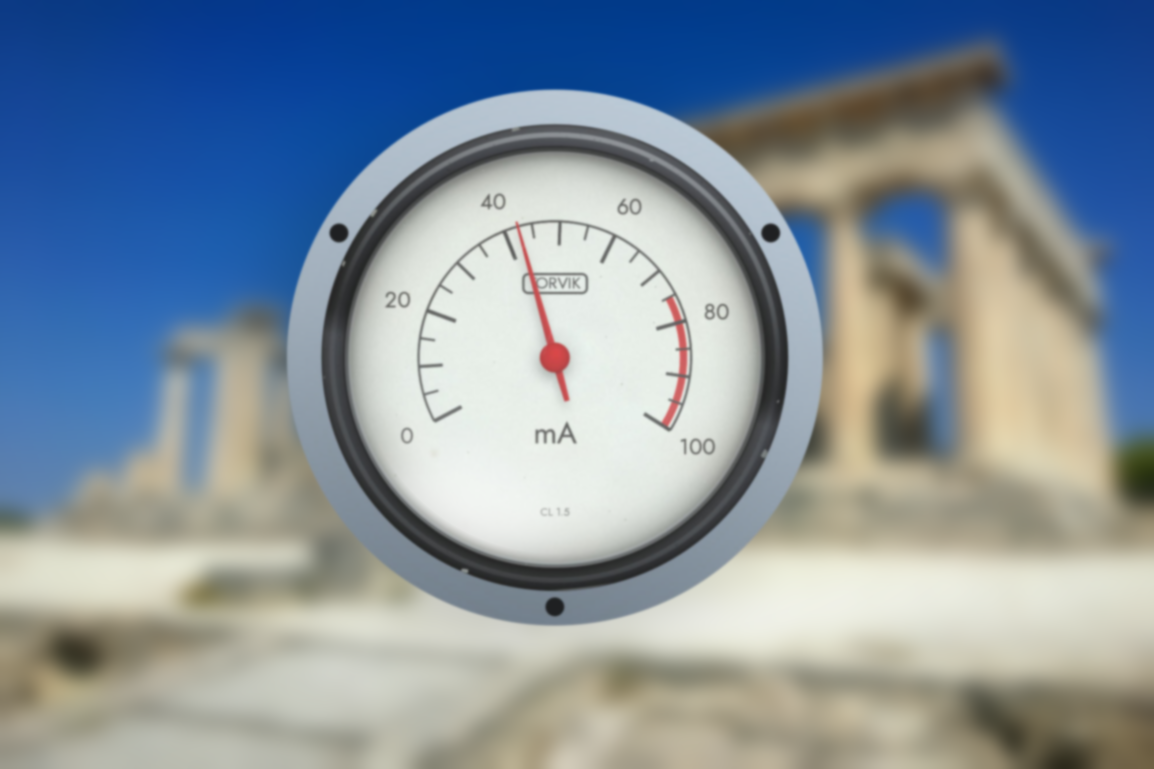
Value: 42.5 mA
